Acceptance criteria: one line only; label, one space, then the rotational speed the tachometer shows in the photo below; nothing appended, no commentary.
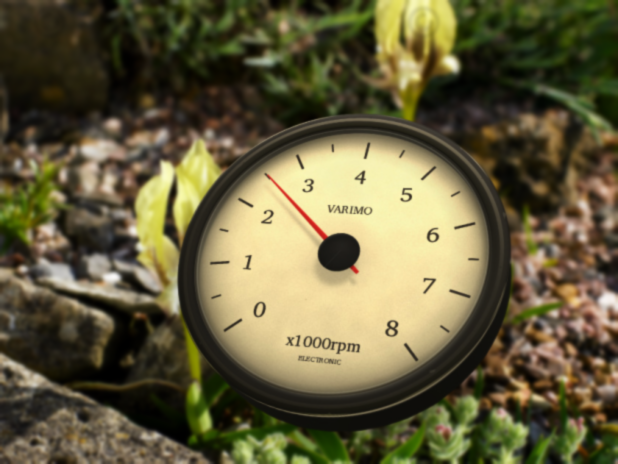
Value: 2500 rpm
